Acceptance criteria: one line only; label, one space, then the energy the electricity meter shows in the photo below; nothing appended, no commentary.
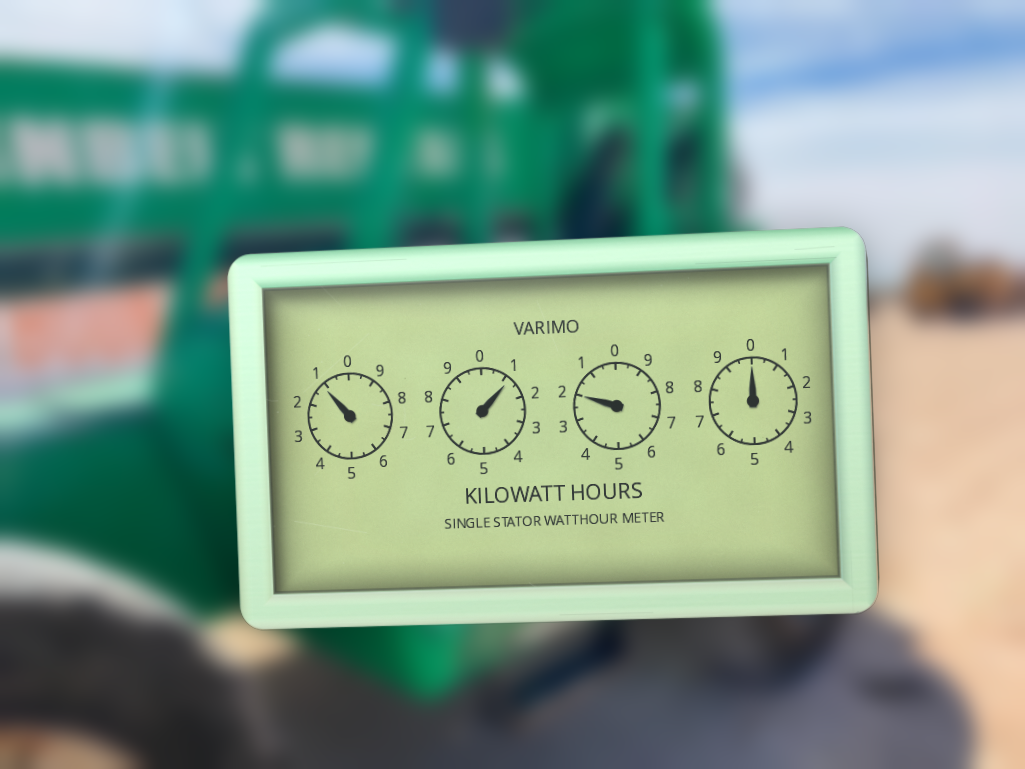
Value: 1120 kWh
